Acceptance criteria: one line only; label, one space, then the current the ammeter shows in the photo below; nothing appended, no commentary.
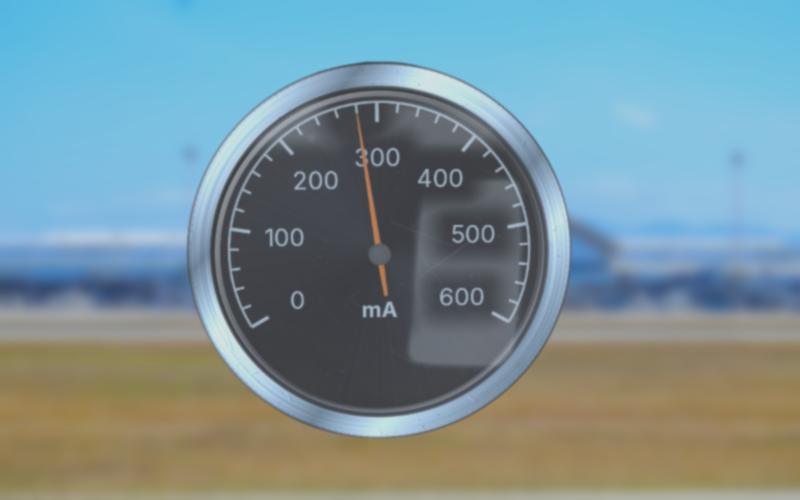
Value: 280 mA
